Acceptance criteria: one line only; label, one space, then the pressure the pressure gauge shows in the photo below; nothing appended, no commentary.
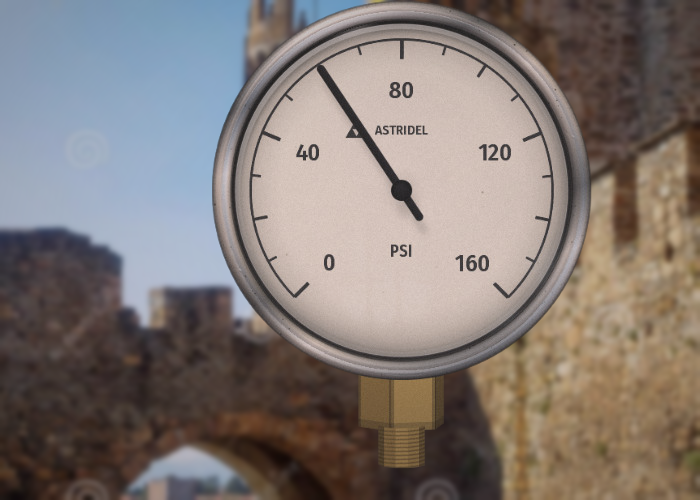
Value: 60 psi
